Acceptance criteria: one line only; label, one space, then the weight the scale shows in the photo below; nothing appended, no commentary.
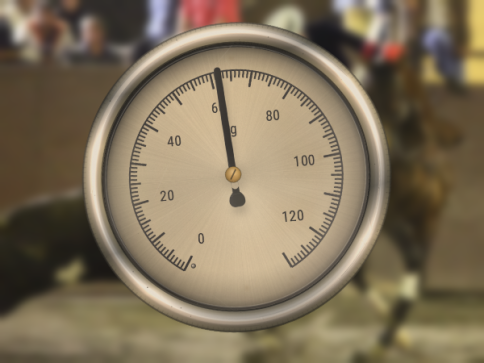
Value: 62 kg
